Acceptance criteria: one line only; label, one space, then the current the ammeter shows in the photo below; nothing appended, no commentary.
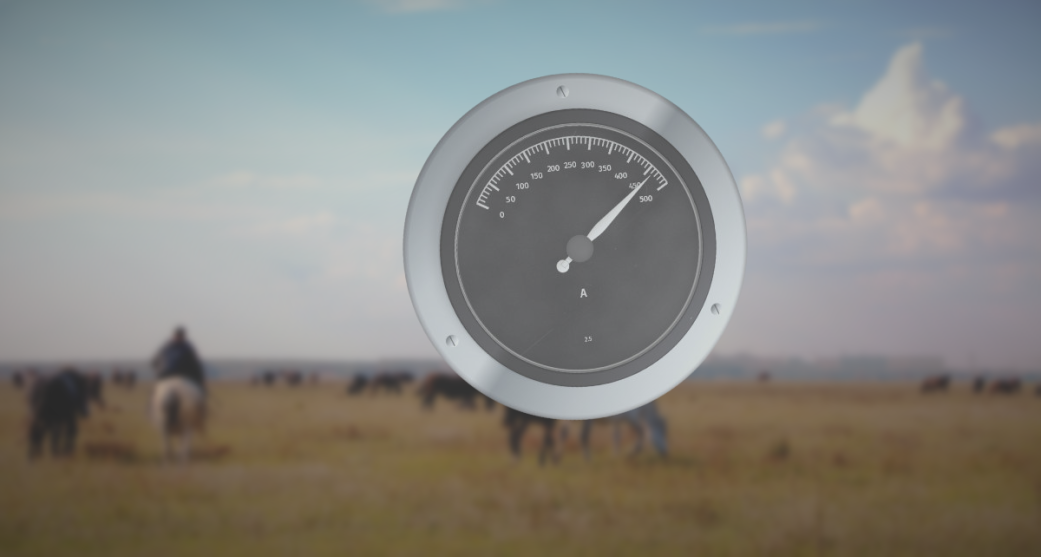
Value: 460 A
